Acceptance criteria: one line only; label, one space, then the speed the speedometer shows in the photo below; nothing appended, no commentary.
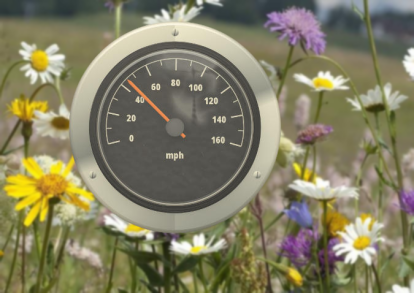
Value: 45 mph
